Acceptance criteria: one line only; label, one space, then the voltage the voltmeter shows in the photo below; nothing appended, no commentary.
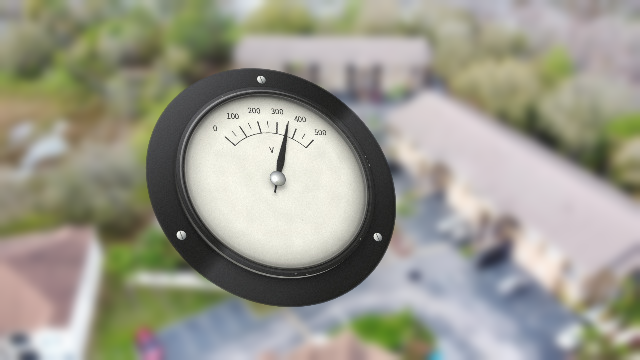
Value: 350 V
